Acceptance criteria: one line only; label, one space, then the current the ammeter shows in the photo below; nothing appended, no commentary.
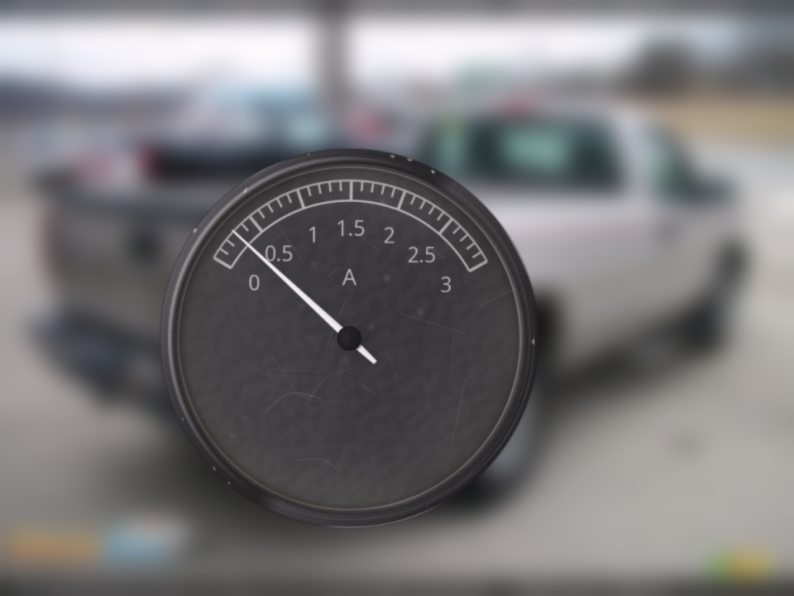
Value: 0.3 A
